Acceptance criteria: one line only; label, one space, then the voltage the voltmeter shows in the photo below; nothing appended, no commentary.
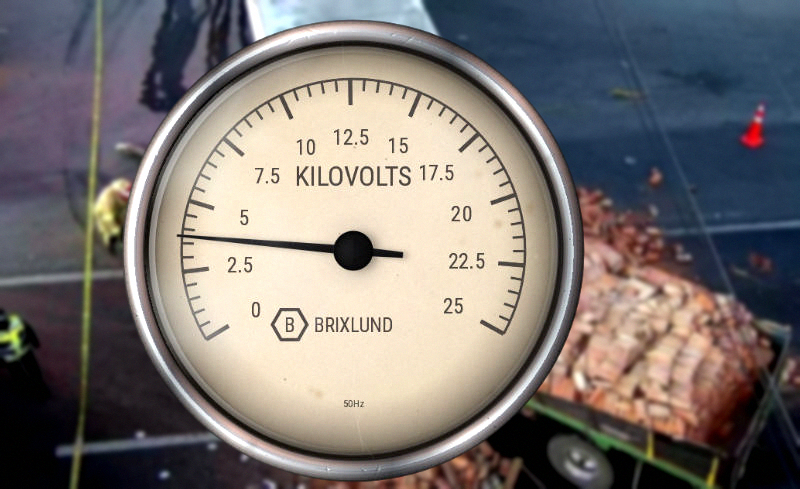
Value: 3.75 kV
